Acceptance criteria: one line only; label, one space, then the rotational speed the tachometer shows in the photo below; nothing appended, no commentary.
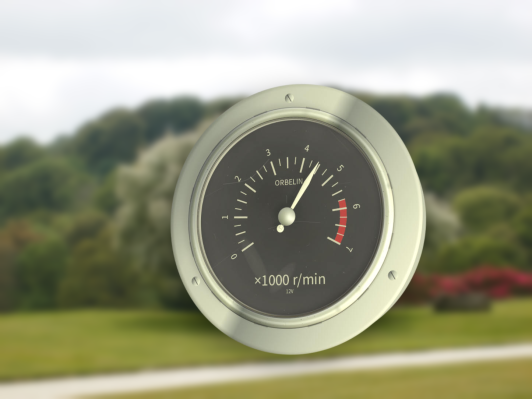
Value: 4500 rpm
